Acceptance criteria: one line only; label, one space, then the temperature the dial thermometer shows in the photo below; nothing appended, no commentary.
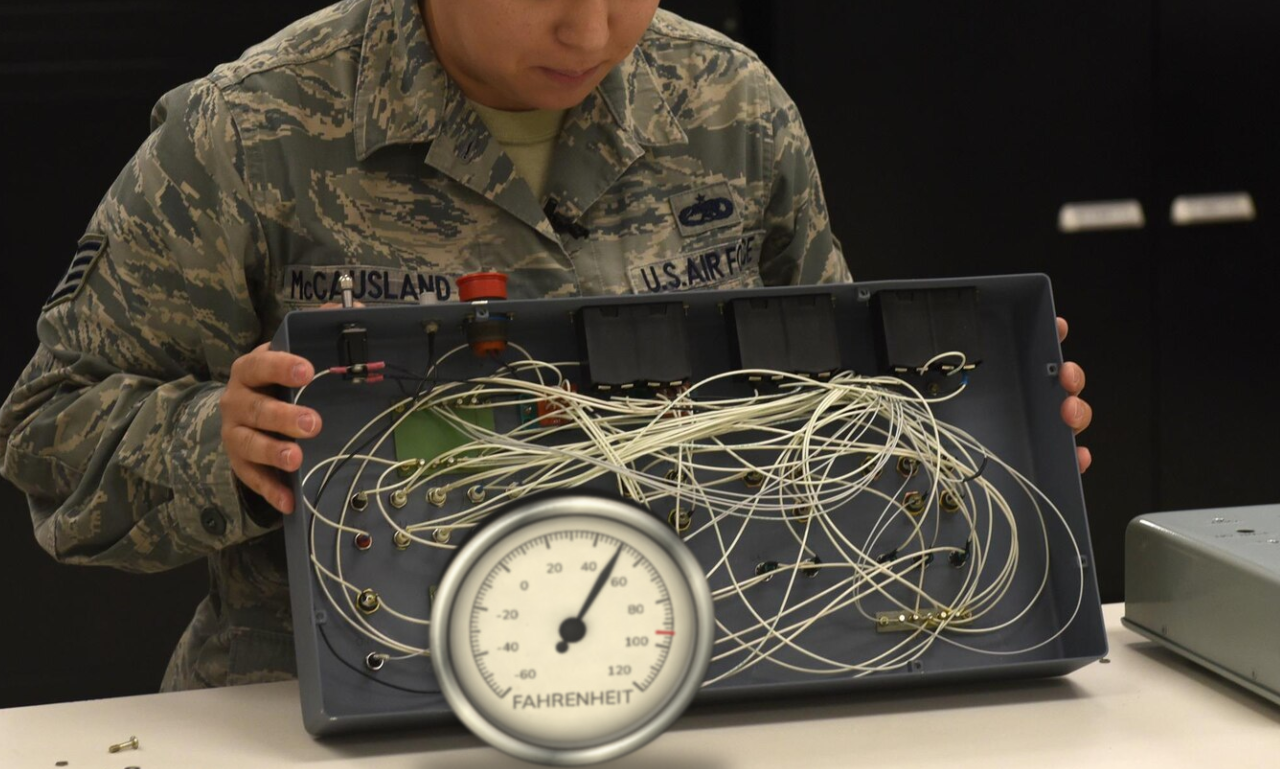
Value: 50 °F
